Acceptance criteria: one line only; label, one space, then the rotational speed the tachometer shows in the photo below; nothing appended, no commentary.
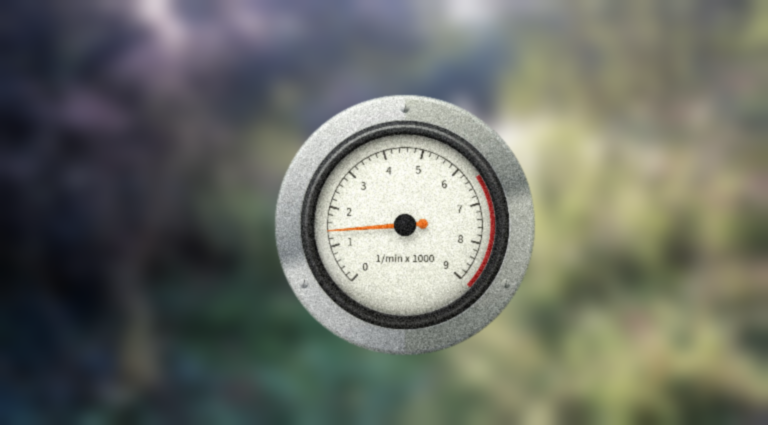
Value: 1400 rpm
